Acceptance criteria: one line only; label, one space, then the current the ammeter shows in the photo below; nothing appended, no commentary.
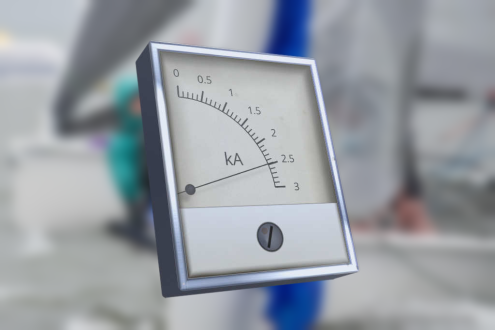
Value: 2.5 kA
